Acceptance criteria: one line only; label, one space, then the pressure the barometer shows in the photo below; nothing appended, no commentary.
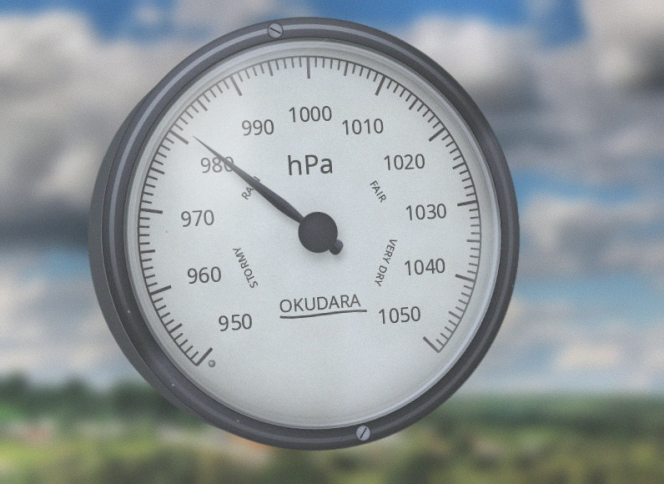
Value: 981 hPa
